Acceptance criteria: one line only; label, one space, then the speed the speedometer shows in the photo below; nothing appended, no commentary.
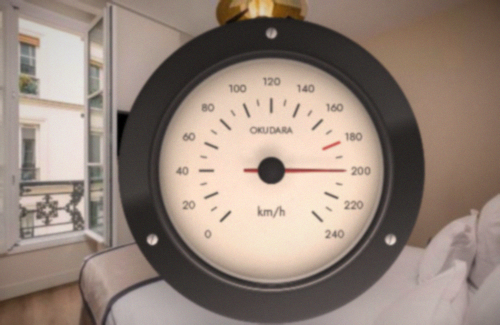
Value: 200 km/h
